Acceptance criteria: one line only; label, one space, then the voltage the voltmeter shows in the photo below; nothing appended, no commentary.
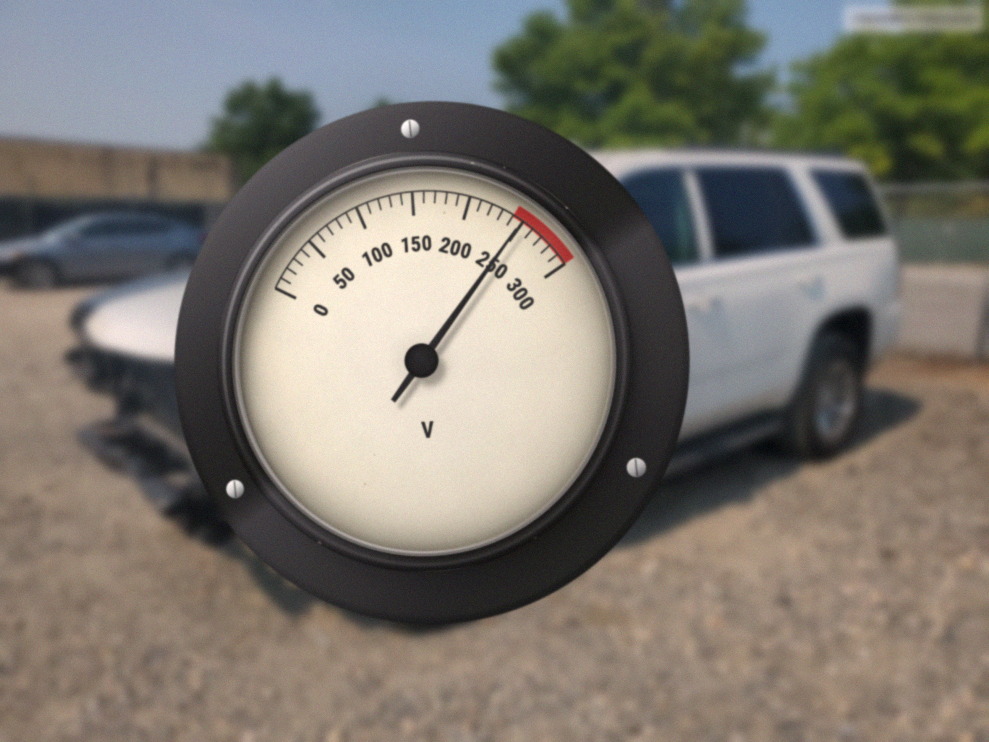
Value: 250 V
